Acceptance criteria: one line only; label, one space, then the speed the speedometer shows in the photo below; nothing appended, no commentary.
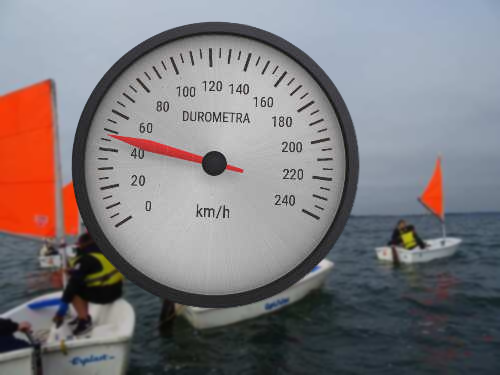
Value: 47.5 km/h
